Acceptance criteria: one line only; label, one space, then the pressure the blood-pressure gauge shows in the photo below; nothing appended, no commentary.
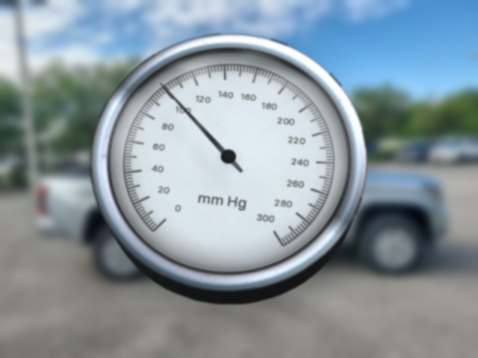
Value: 100 mmHg
